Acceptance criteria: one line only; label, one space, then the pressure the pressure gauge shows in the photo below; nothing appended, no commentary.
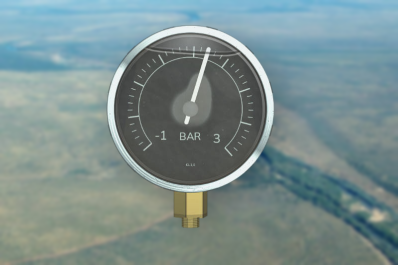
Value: 1.2 bar
